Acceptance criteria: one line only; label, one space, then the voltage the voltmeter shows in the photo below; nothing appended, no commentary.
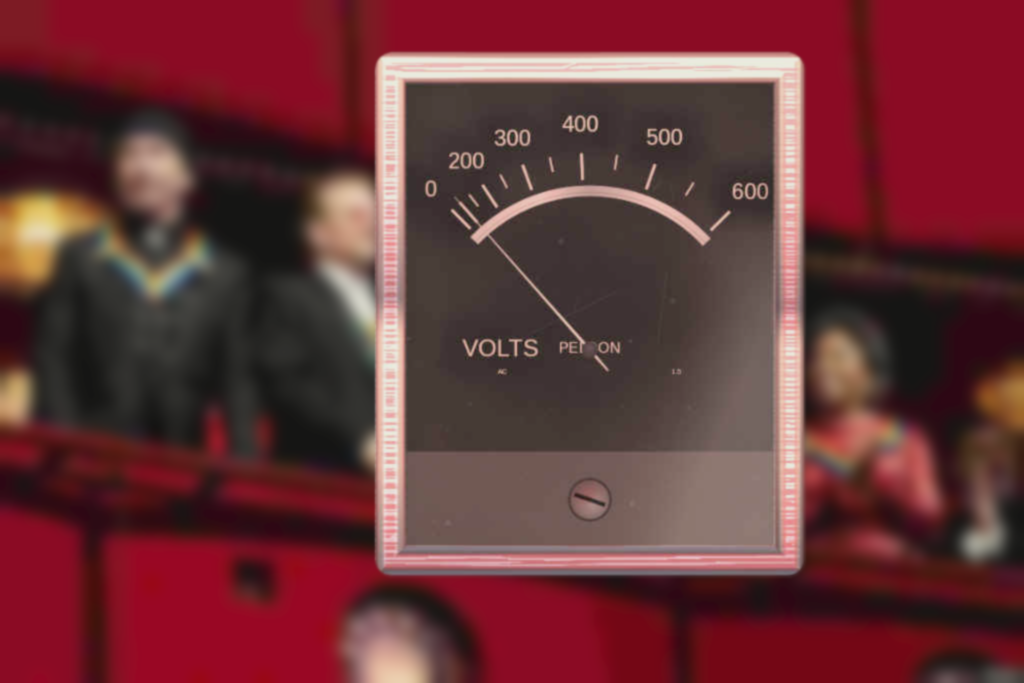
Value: 100 V
